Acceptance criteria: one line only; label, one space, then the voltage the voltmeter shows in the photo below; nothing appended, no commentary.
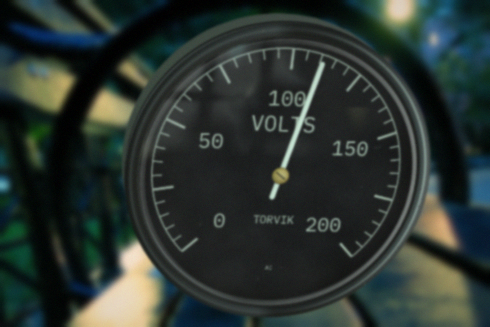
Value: 110 V
